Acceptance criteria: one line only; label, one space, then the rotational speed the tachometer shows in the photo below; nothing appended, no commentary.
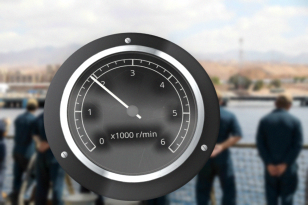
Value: 1900 rpm
